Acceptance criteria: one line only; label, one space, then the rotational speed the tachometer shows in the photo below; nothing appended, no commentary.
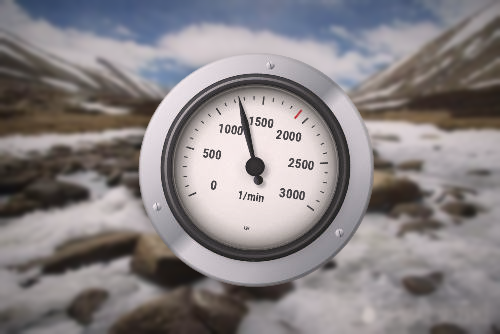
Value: 1250 rpm
